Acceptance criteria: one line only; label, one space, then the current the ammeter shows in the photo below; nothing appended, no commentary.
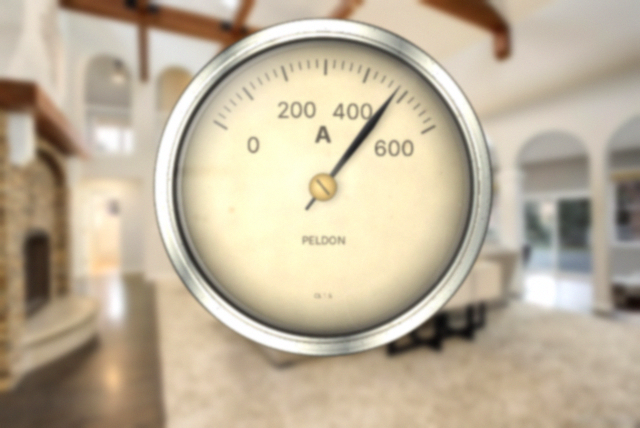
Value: 480 A
